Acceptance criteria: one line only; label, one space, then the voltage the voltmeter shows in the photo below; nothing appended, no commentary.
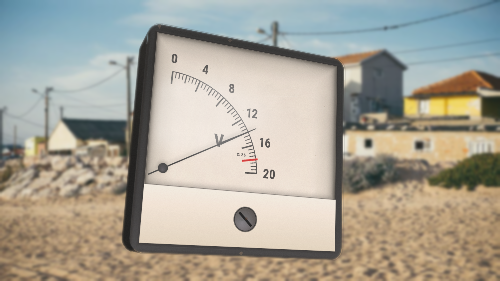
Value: 14 V
